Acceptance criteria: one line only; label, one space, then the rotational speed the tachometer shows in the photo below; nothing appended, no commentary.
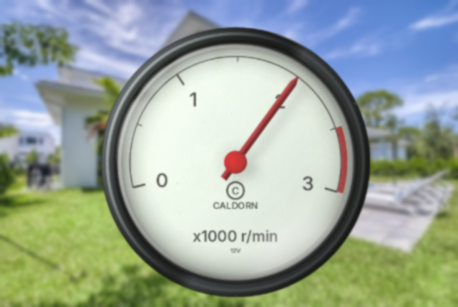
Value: 2000 rpm
